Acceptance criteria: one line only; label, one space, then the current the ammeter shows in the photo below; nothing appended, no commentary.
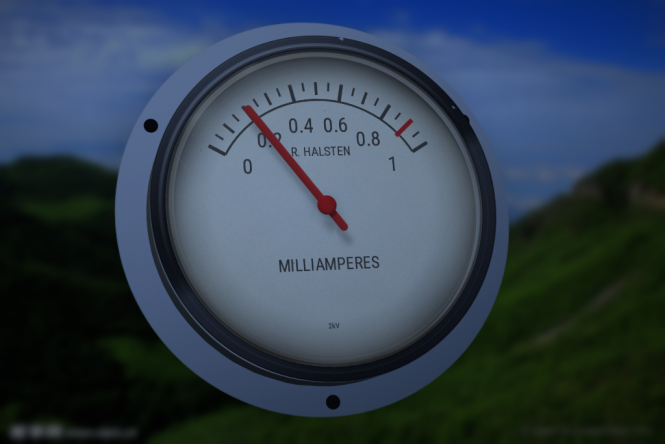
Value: 0.2 mA
